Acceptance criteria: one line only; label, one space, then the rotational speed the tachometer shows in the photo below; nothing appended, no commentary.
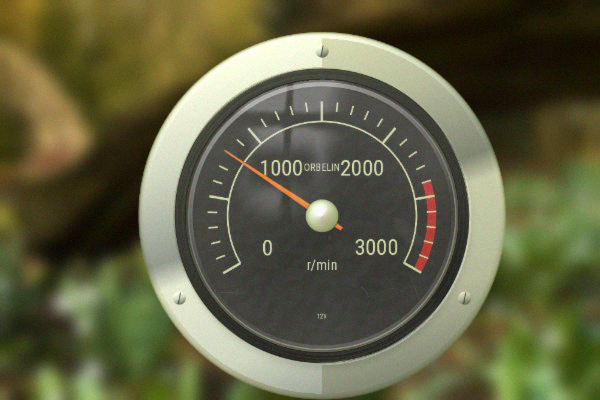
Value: 800 rpm
